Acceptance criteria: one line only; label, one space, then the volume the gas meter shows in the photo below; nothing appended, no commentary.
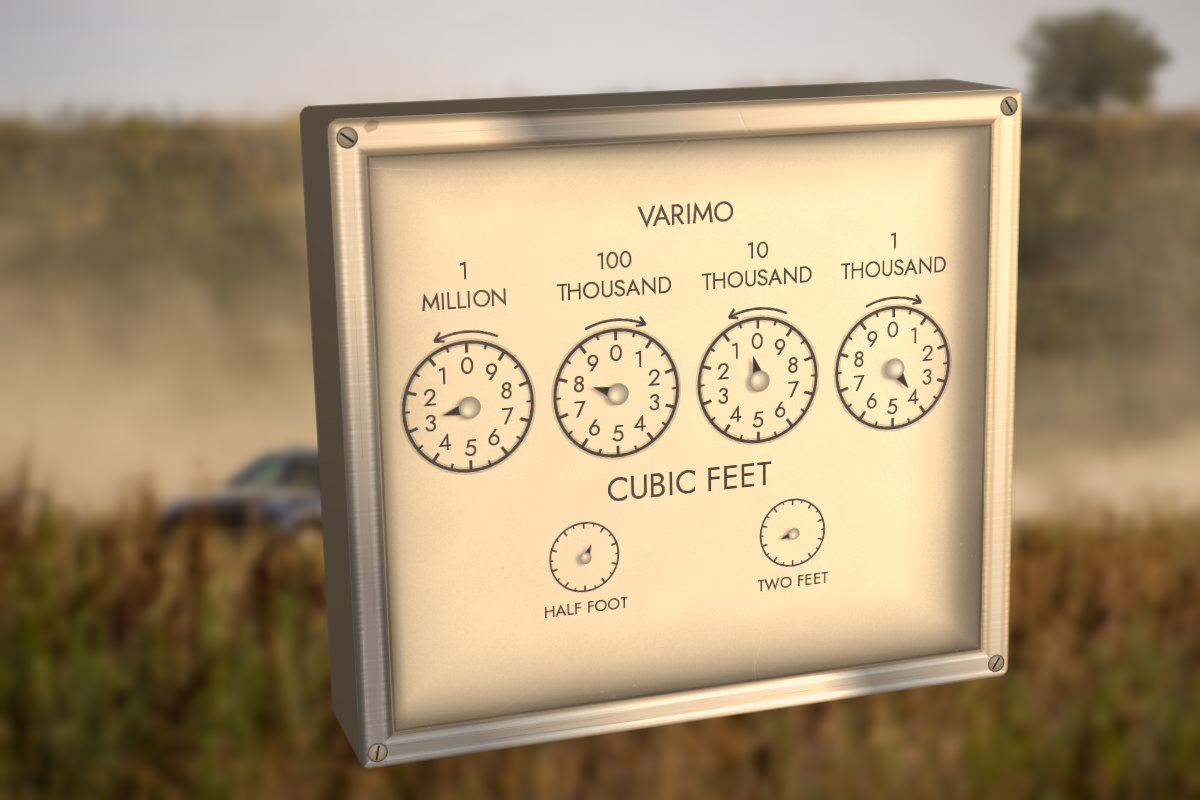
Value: 280400 ft³
